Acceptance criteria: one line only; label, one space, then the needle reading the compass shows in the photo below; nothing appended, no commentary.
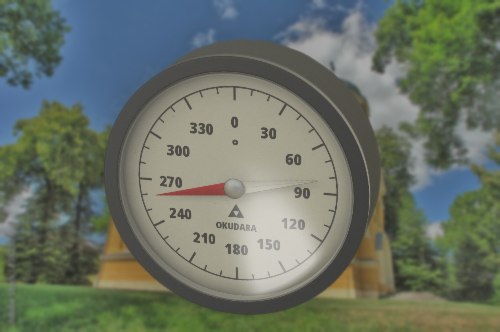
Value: 260 °
